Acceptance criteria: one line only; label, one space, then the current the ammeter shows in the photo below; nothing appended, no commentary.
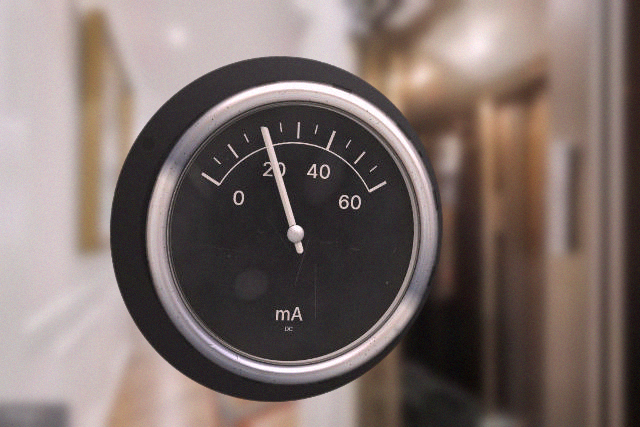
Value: 20 mA
